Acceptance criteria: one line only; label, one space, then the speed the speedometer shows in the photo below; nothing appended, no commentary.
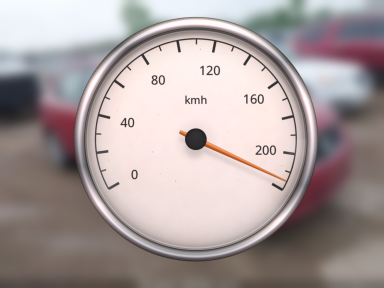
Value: 215 km/h
